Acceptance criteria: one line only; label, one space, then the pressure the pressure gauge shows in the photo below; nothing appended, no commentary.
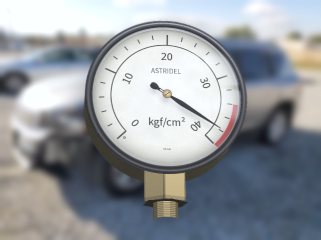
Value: 38 kg/cm²
